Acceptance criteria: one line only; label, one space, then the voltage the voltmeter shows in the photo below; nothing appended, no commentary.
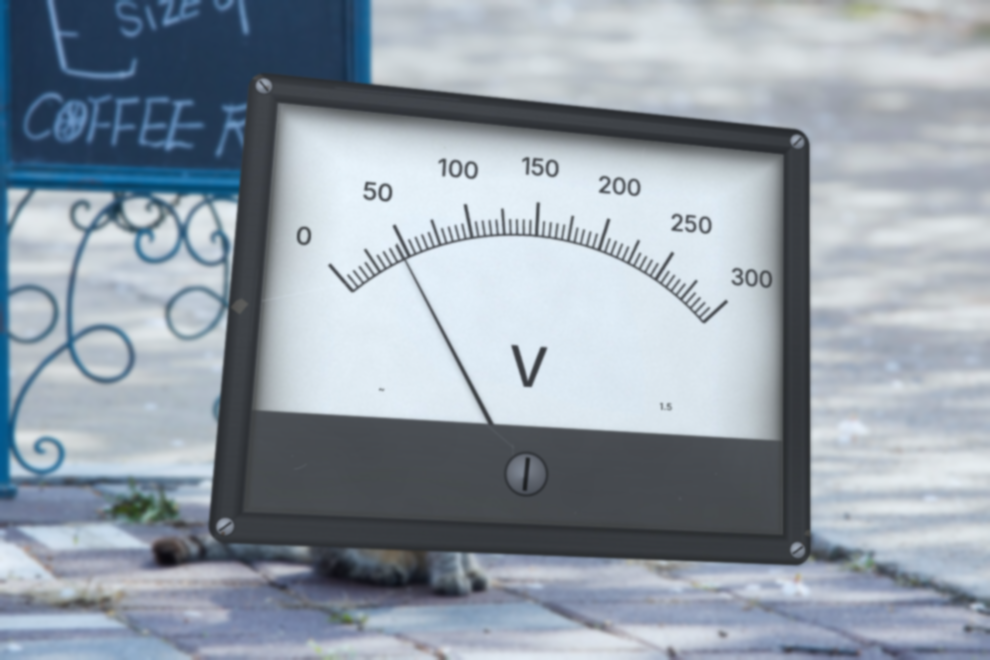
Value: 45 V
